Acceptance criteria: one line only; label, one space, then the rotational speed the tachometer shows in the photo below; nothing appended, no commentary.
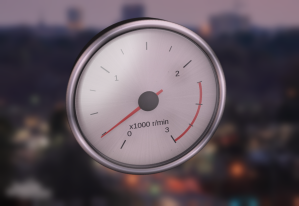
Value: 250 rpm
